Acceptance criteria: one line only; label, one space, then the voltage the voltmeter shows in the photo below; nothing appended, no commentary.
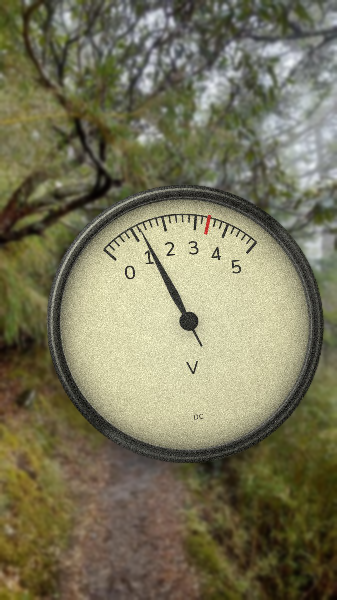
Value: 1.2 V
